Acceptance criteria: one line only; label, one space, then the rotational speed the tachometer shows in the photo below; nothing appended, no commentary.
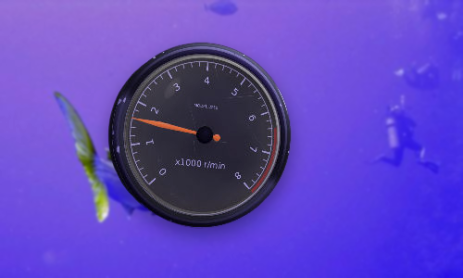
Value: 1600 rpm
